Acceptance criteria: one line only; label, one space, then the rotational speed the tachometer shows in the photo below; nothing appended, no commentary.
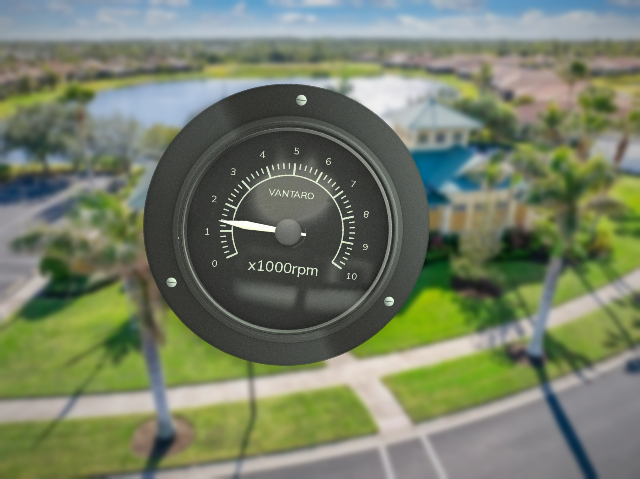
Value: 1400 rpm
